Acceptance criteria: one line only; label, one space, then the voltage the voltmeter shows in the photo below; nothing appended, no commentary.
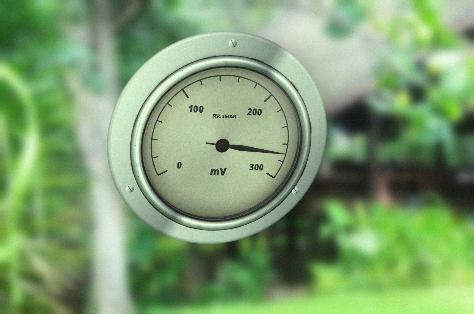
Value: 270 mV
